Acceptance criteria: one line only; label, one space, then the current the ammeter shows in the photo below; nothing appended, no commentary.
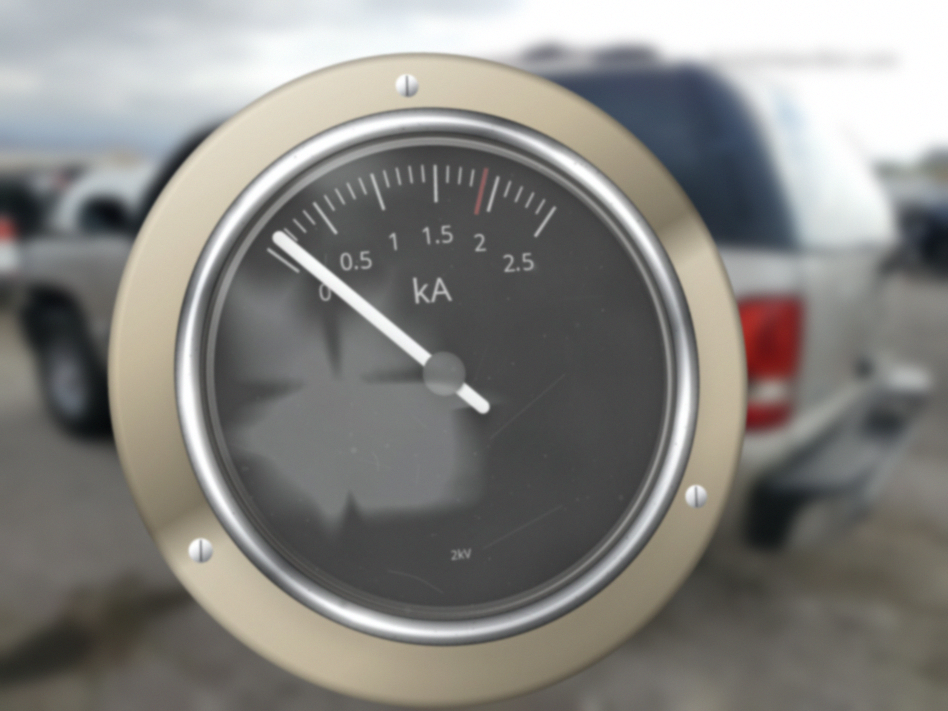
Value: 0.1 kA
